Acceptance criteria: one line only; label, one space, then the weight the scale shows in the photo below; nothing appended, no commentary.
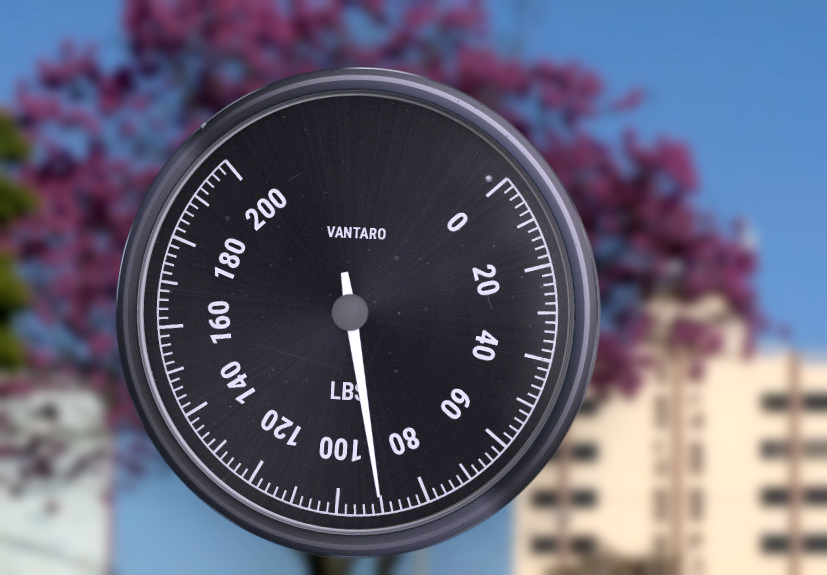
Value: 90 lb
